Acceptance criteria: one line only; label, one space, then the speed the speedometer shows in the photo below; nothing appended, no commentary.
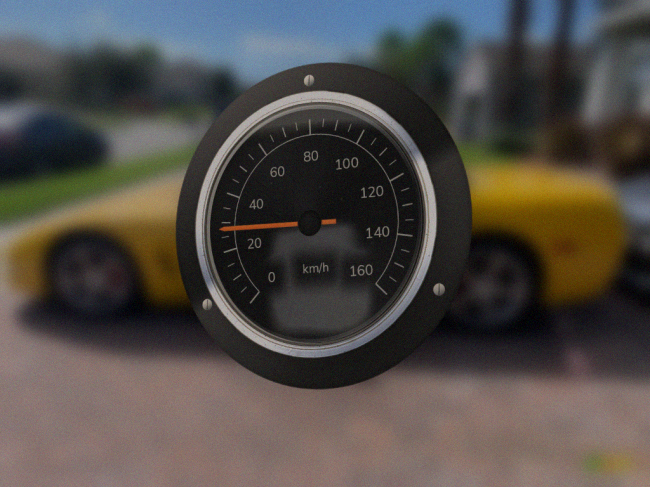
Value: 27.5 km/h
